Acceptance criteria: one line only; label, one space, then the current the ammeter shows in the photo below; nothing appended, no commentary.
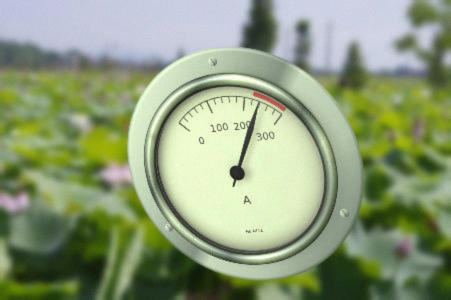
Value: 240 A
